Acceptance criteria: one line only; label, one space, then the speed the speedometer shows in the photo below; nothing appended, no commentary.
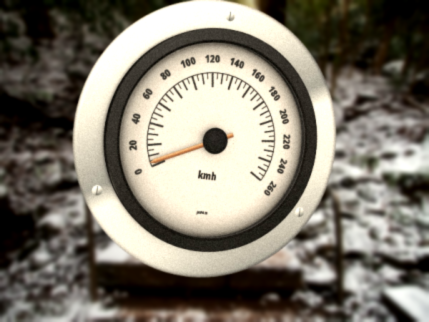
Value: 5 km/h
